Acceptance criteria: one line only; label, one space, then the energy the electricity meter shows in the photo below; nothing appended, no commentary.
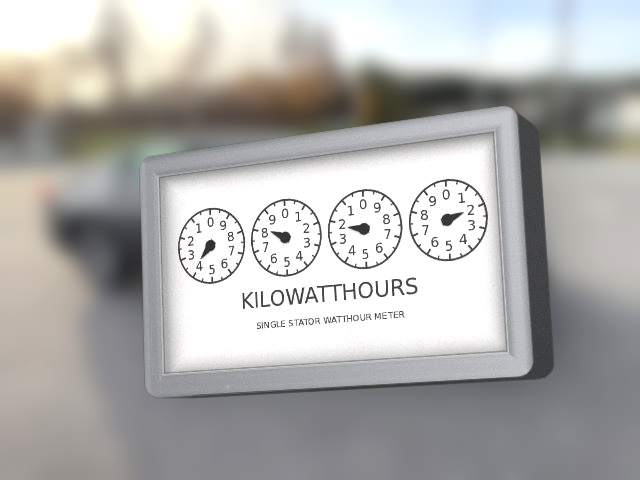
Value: 3822 kWh
